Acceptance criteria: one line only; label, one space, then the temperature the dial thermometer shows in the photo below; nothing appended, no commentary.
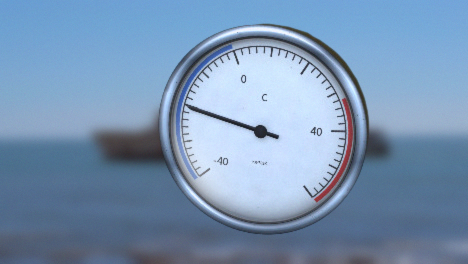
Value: -20 °C
